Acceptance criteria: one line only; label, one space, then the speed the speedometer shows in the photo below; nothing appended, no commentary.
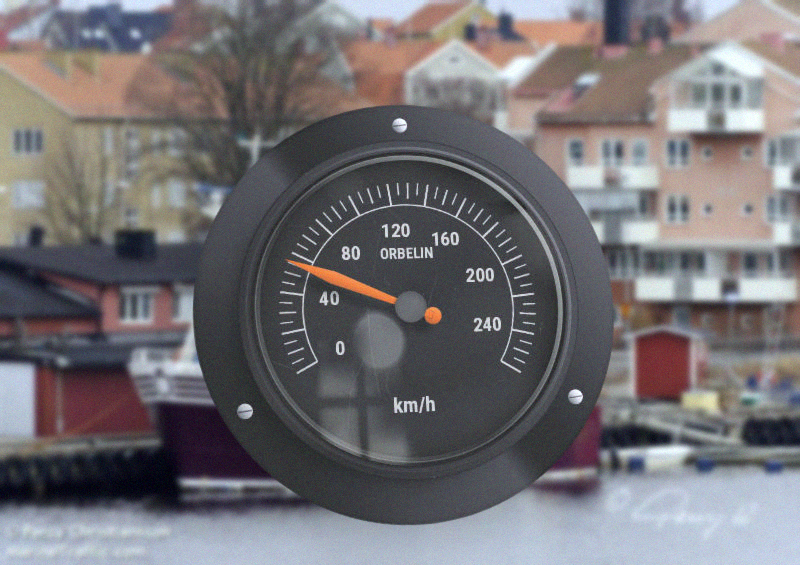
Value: 55 km/h
